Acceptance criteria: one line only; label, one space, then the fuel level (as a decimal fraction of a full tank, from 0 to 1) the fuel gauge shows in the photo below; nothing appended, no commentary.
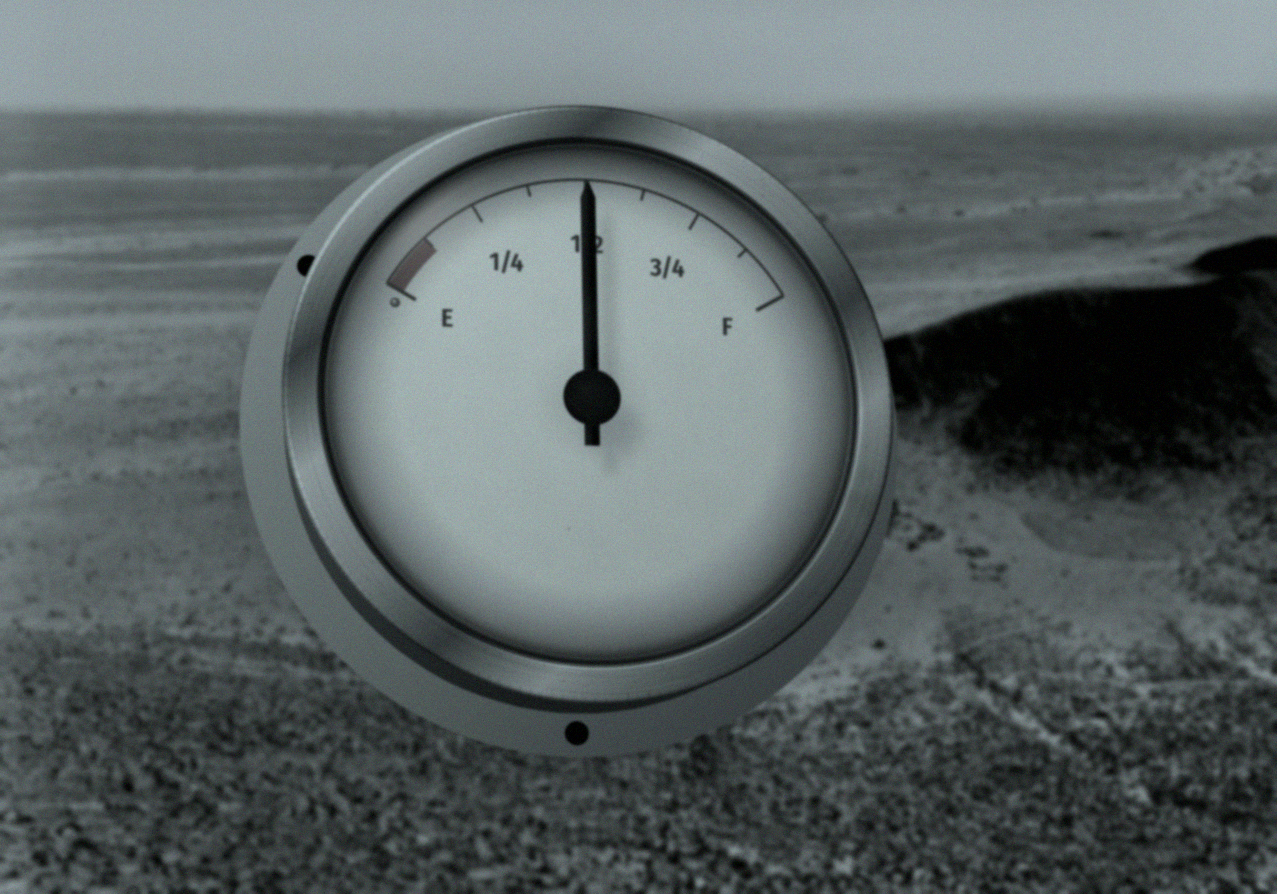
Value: 0.5
